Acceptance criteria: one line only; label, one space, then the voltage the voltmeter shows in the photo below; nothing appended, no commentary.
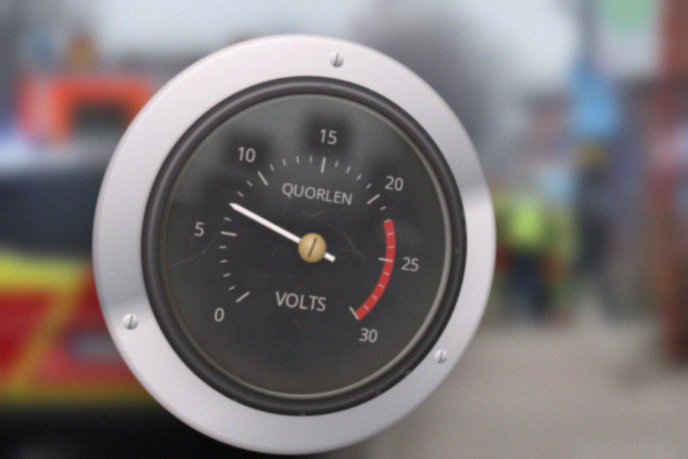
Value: 7 V
